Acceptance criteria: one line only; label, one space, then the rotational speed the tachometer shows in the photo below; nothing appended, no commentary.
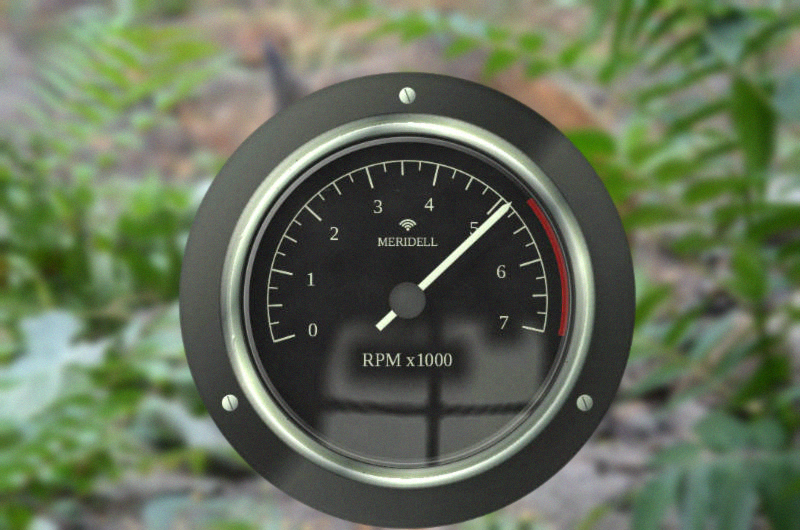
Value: 5125 rpm
